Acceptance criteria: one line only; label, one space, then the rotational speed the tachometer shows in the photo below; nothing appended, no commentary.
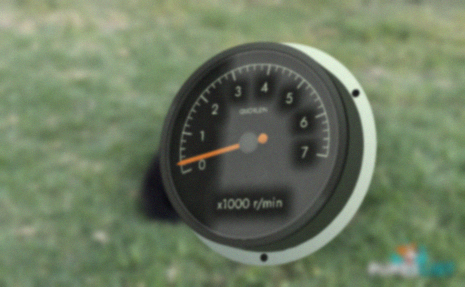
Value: 200 rpm
